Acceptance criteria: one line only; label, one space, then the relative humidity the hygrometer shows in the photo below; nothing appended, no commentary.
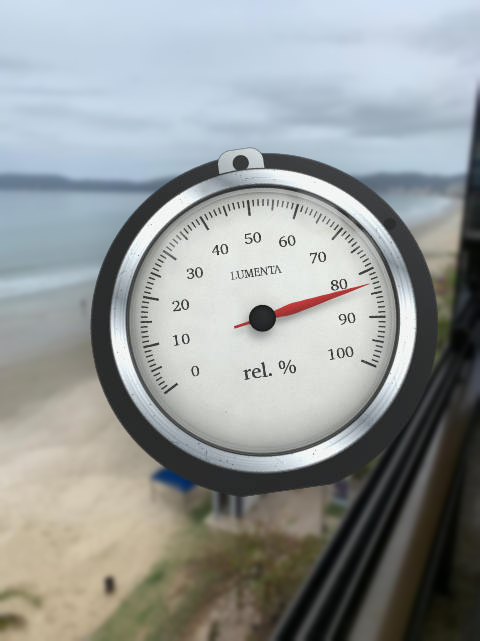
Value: 83 %
